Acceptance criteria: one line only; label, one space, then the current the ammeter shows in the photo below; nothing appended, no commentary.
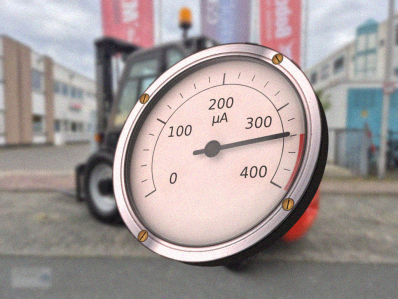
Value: 340 µA
